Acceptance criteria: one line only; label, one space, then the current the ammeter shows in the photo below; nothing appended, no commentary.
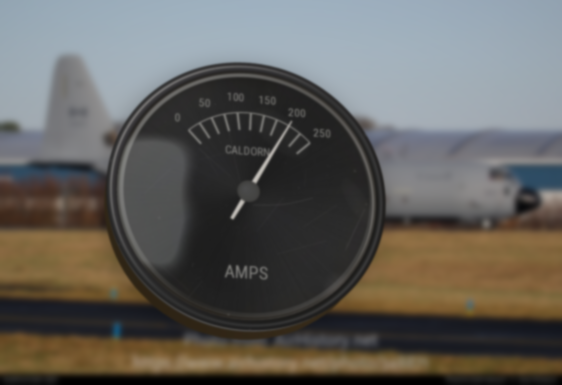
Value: 200 A
